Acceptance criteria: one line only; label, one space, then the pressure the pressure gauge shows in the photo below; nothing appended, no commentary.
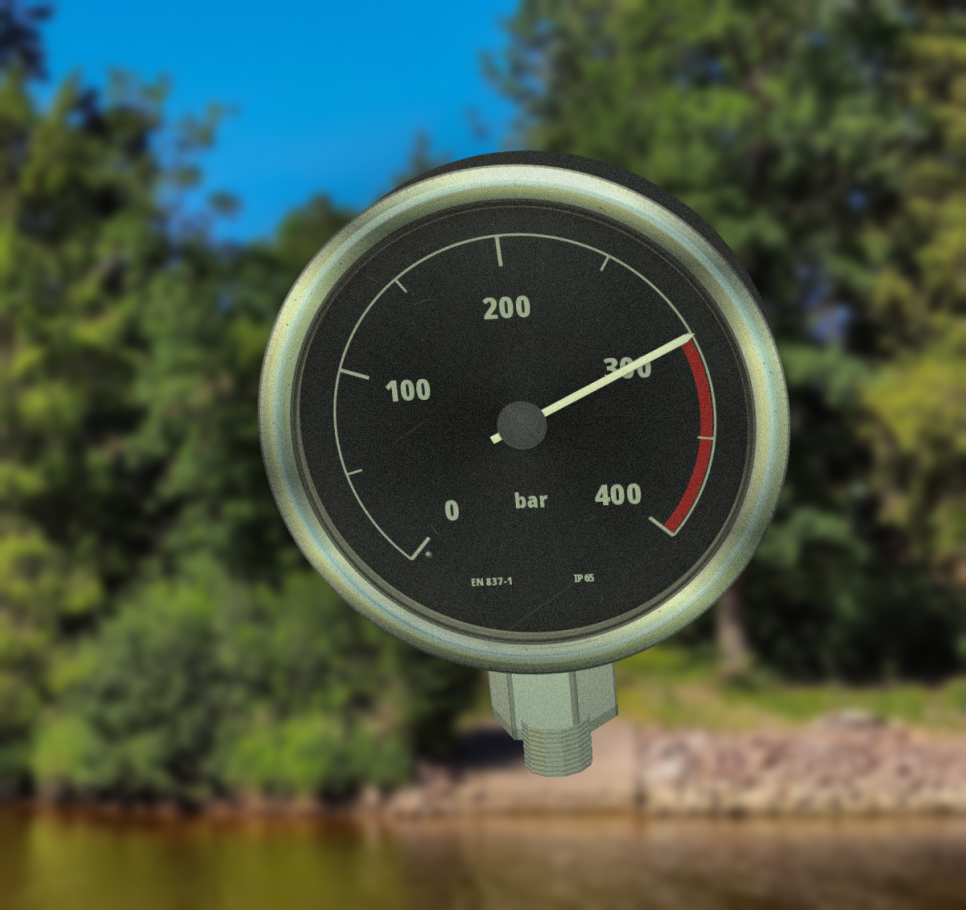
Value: 300 bar
